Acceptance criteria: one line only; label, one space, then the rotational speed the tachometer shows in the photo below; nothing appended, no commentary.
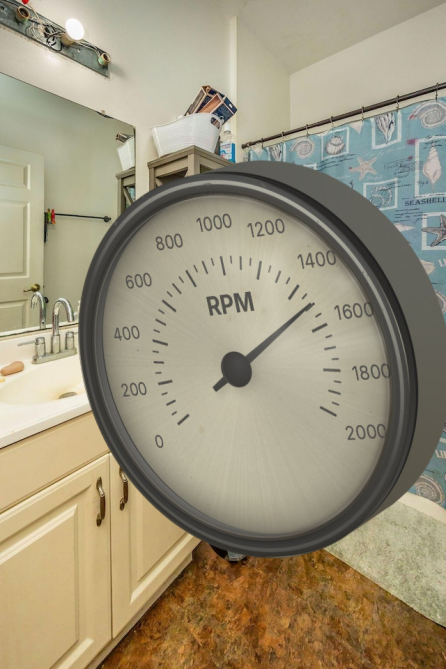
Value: 1500 rpm
